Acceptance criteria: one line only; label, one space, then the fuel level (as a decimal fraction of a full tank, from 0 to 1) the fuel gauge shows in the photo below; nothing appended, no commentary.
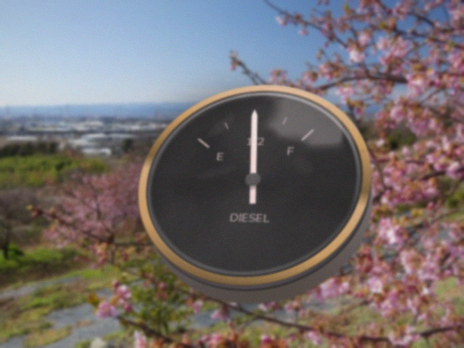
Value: 0.5
